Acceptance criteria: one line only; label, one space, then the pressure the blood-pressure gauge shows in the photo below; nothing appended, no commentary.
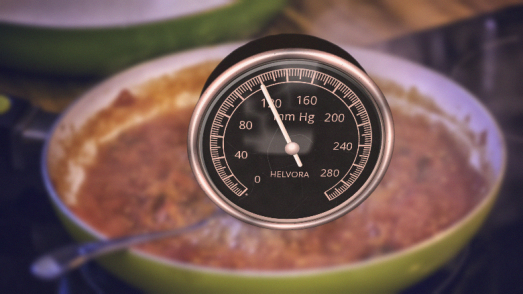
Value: 120 mmHg
